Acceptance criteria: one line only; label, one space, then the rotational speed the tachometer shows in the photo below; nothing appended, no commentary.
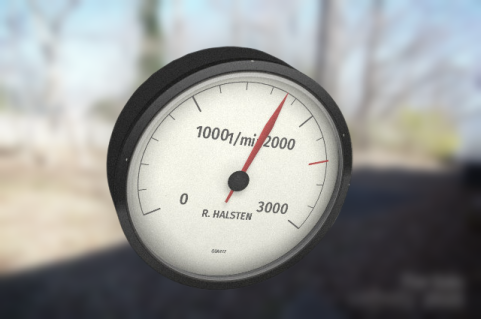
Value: 1700 rpm
